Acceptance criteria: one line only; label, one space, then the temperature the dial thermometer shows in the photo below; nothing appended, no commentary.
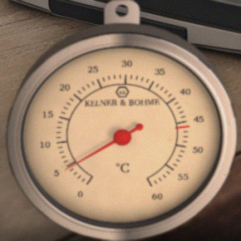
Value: 5 °C
